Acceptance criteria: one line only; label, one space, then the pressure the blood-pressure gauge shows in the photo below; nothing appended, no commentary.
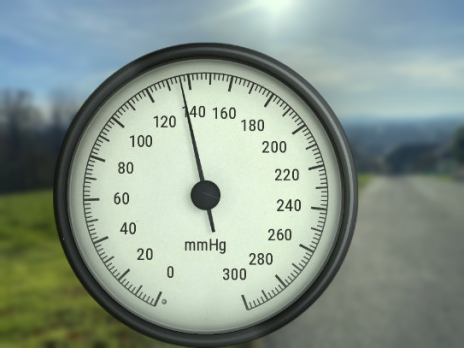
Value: 136 mmHg
